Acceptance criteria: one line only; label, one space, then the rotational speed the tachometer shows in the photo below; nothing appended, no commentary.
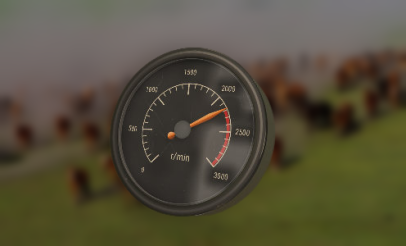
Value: 2200 rpm
